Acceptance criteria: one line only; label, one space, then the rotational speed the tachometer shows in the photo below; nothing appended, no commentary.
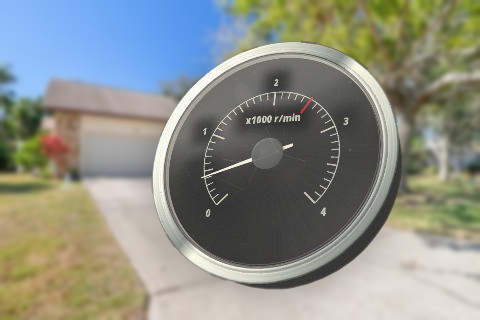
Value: 400 rpm
